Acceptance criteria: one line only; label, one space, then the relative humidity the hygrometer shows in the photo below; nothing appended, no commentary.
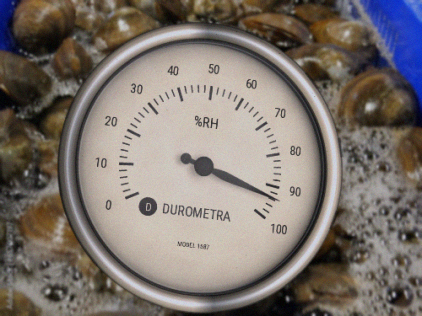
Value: 94 %
